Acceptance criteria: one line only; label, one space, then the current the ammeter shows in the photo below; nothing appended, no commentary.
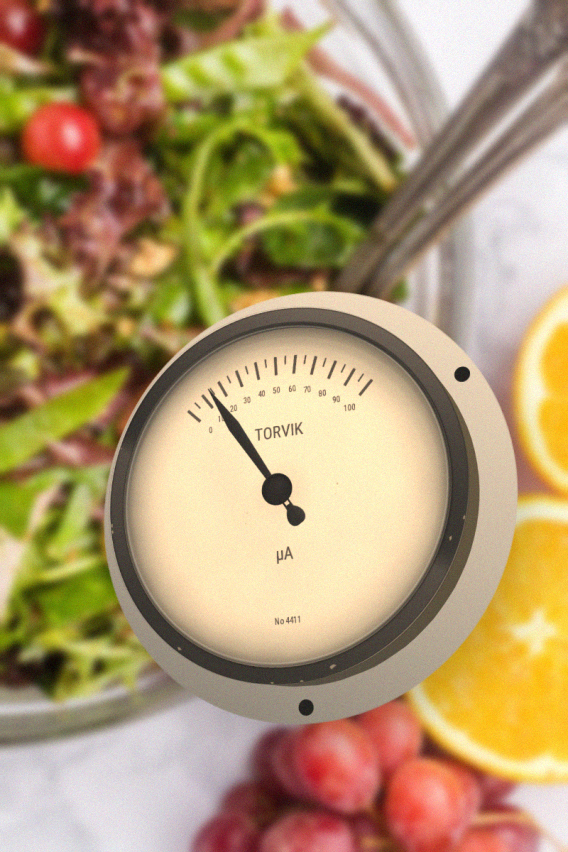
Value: 15 µA
